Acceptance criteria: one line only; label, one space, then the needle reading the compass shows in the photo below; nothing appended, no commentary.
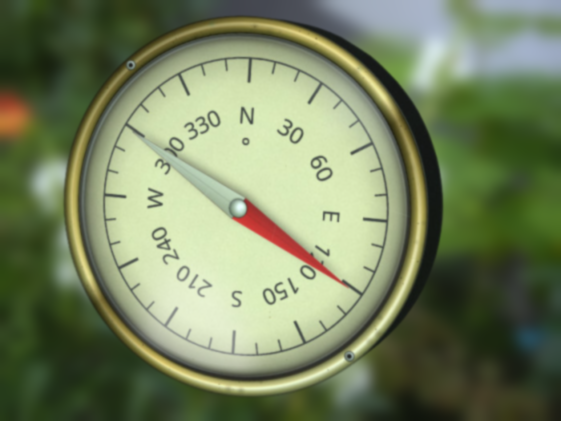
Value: 120 °
